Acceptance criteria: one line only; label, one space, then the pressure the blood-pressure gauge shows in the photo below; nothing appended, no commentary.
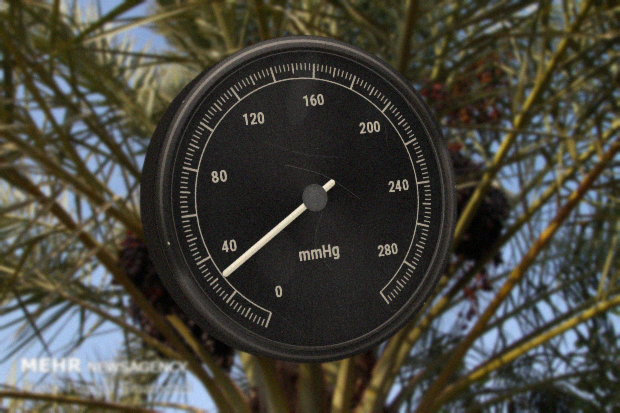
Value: 30 mmHg
